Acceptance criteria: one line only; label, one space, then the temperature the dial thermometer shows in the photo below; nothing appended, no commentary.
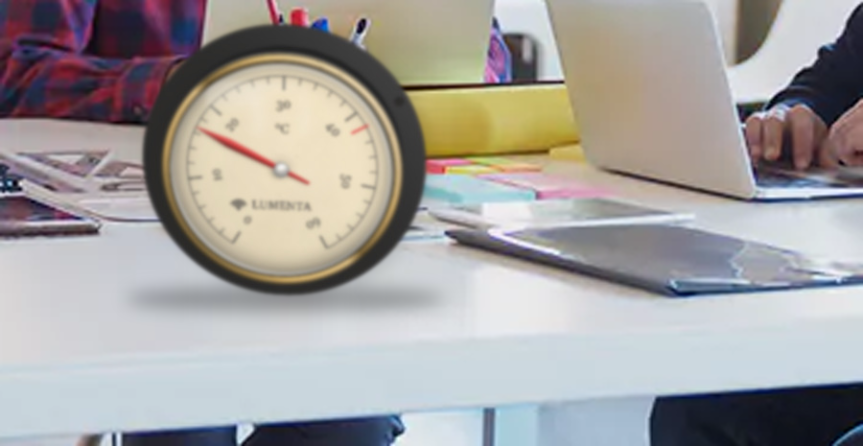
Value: 17 °C
